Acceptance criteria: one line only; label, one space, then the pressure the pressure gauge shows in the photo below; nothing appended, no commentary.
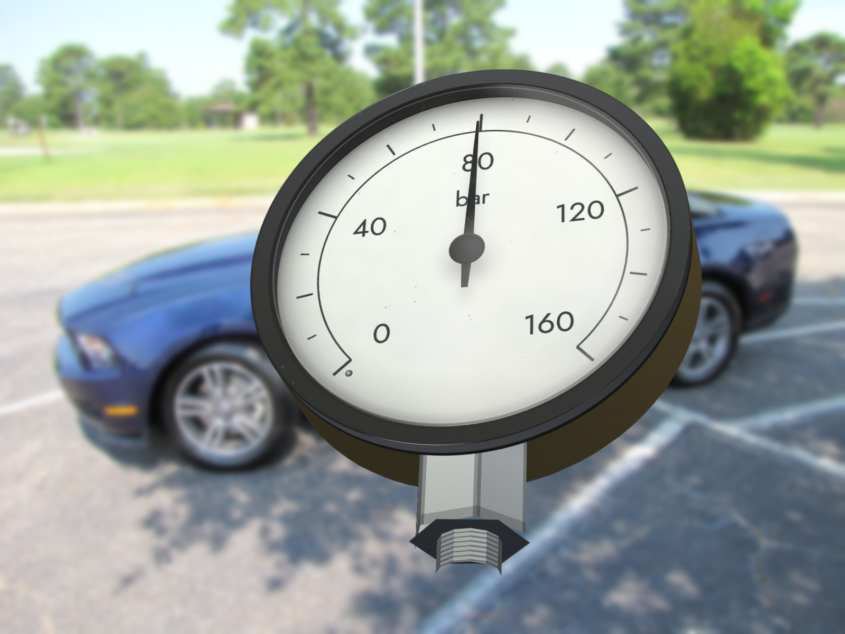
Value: 80 bar
